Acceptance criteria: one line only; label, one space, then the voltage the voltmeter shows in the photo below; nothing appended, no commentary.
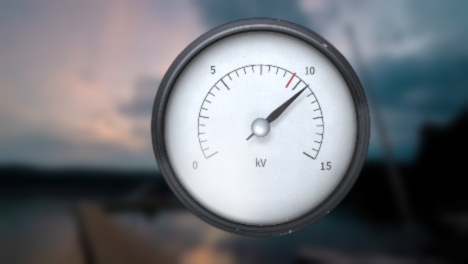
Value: 10.5 kV
